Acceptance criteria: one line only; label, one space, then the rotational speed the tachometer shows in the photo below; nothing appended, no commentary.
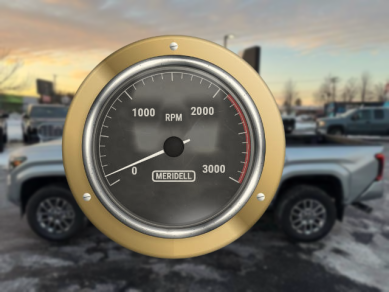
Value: 100 rpm
